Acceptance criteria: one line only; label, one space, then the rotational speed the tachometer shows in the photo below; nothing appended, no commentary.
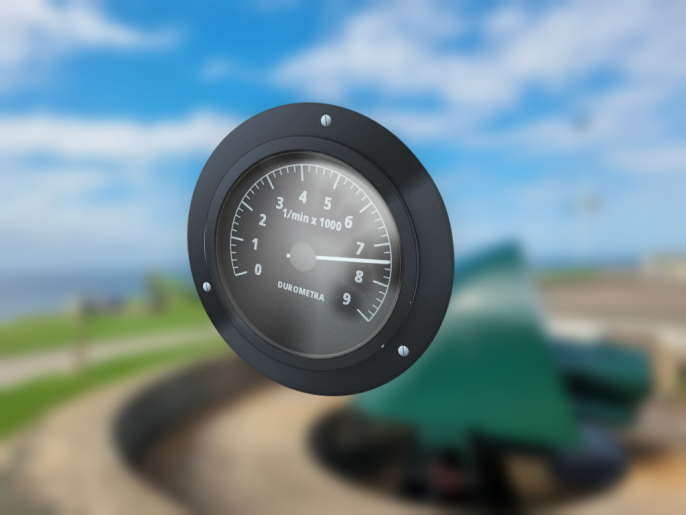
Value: 7400 rpm
